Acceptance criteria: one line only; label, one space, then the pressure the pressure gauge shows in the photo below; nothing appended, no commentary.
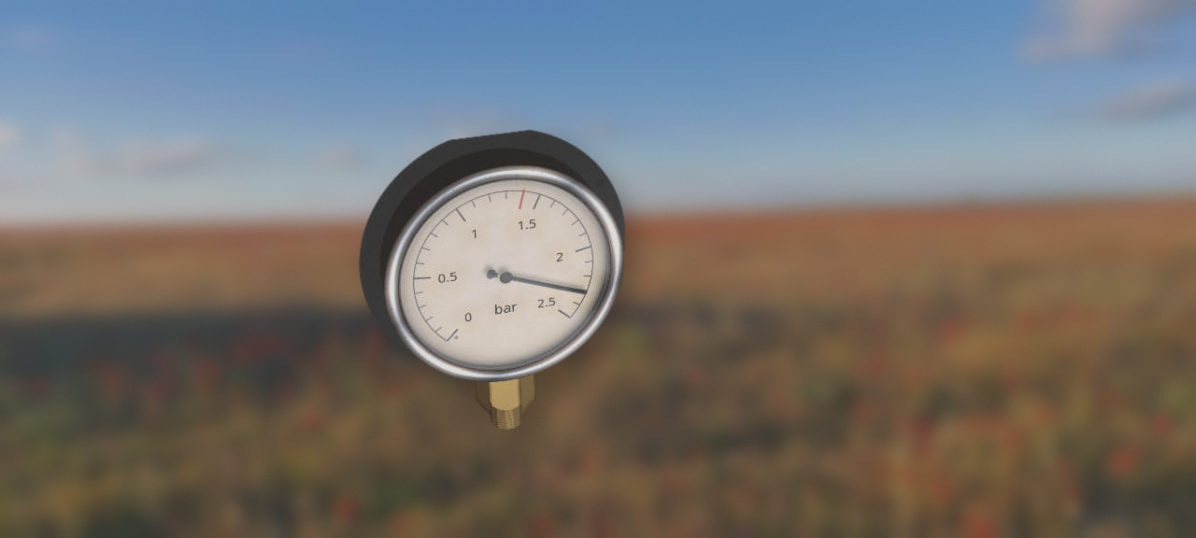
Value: 2.3 bar
